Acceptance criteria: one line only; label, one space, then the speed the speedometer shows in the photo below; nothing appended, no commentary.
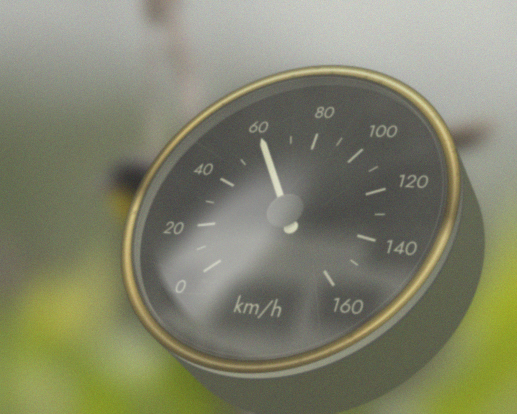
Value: 60 km/h
